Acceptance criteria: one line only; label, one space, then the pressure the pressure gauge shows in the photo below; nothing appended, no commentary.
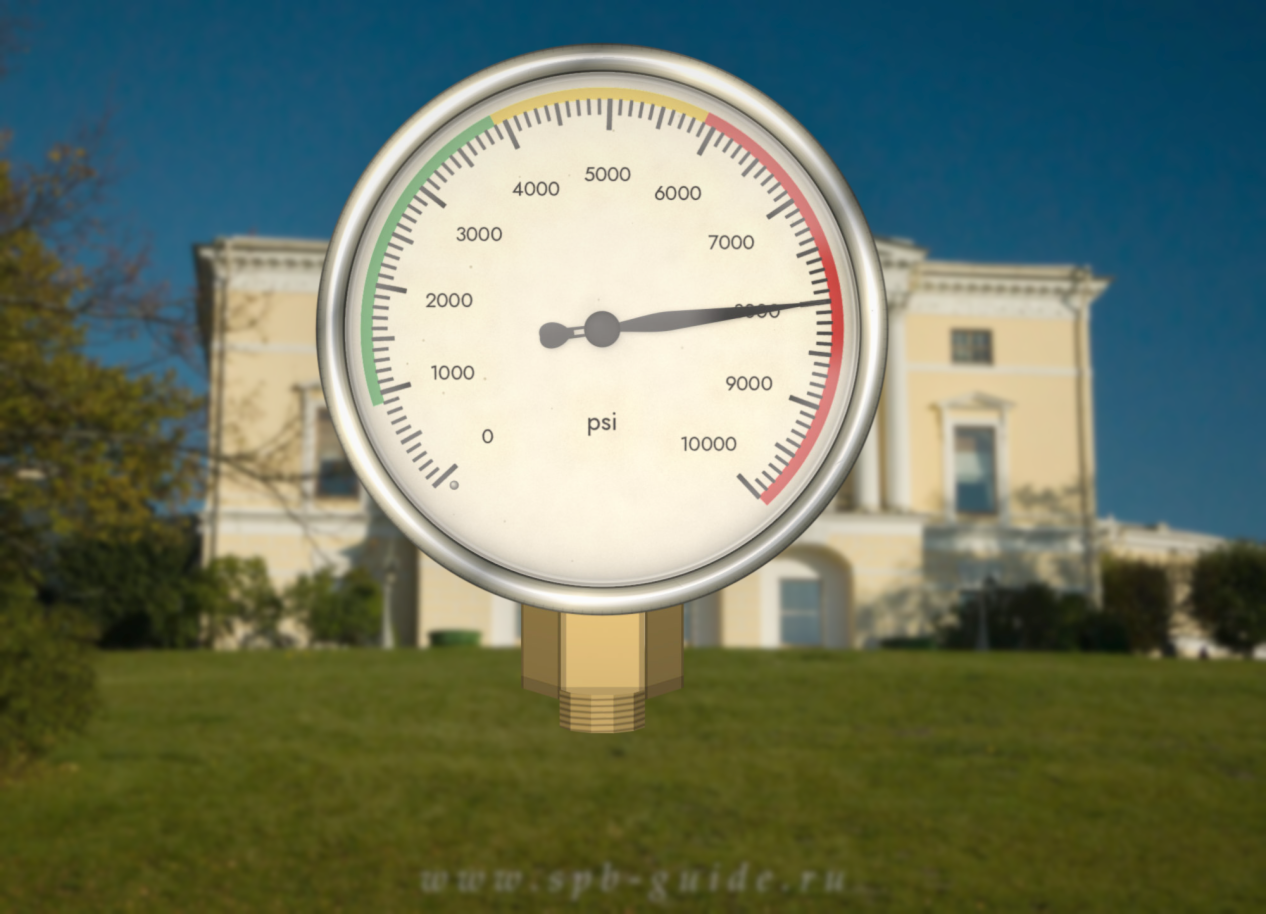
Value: 8000 psi
